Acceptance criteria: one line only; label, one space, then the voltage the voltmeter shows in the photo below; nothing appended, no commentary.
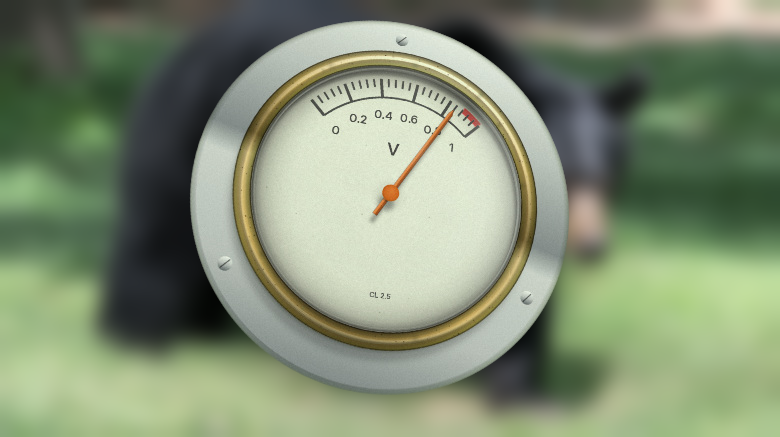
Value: 0.84 V
